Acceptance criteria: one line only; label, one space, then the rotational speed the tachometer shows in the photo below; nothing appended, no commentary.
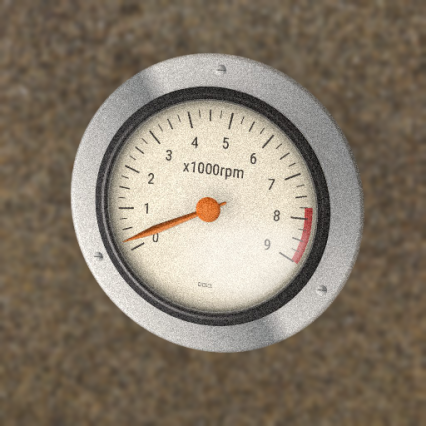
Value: 250 rpm
